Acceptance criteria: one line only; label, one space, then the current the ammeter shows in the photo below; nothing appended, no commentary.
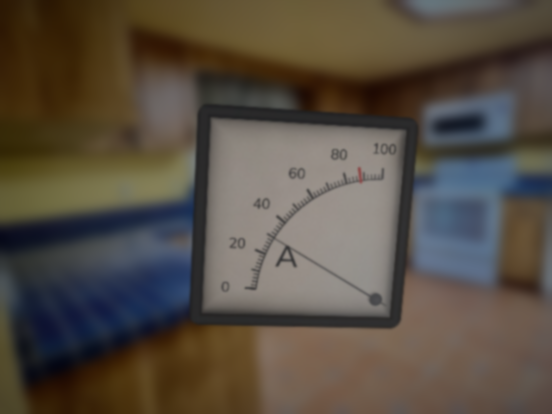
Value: 30 A
